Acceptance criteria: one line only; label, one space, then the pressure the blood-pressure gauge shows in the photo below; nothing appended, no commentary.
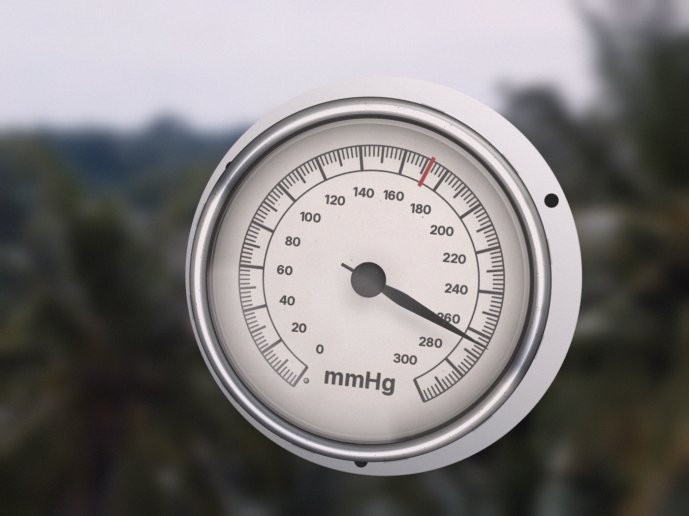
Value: 264 mmHg
